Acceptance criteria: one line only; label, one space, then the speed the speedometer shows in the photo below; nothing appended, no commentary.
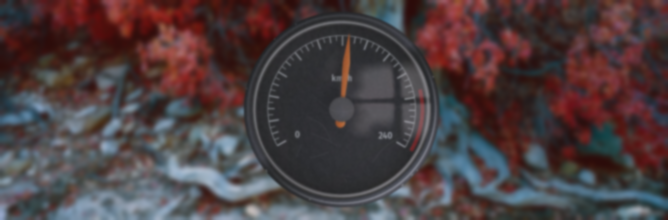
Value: 125 km/h
